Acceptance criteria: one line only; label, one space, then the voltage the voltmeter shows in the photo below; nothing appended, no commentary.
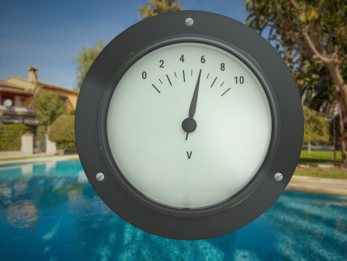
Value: 6 V
